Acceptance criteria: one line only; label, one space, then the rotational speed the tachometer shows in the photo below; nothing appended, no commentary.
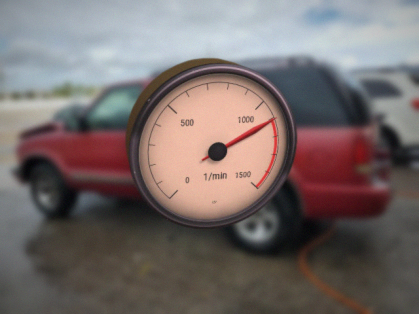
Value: 1100 rpm
